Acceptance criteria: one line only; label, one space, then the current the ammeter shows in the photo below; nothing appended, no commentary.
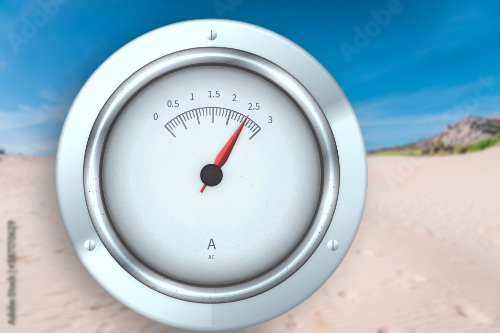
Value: 2.5 A
